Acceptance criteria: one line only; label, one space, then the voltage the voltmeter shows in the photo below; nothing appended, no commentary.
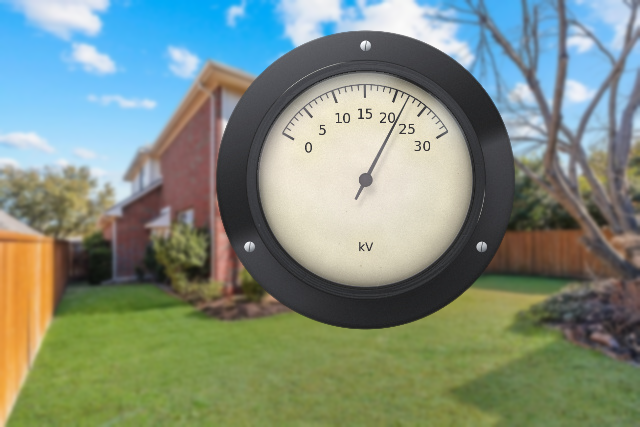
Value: 22 kV
